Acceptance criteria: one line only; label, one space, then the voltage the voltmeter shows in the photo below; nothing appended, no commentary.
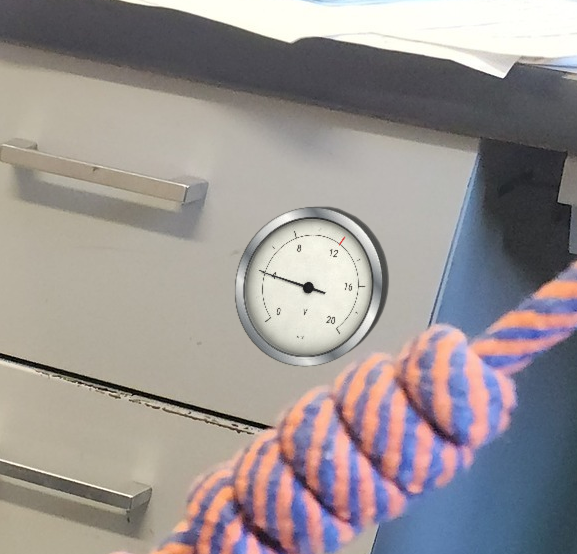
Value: 4 V
